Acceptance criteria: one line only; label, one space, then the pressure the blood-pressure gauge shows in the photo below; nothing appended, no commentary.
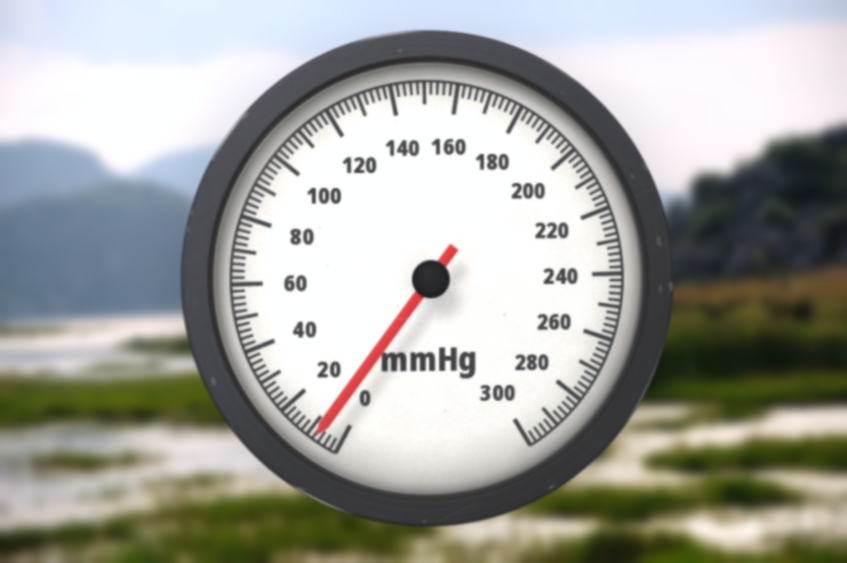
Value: 8 mmHg
